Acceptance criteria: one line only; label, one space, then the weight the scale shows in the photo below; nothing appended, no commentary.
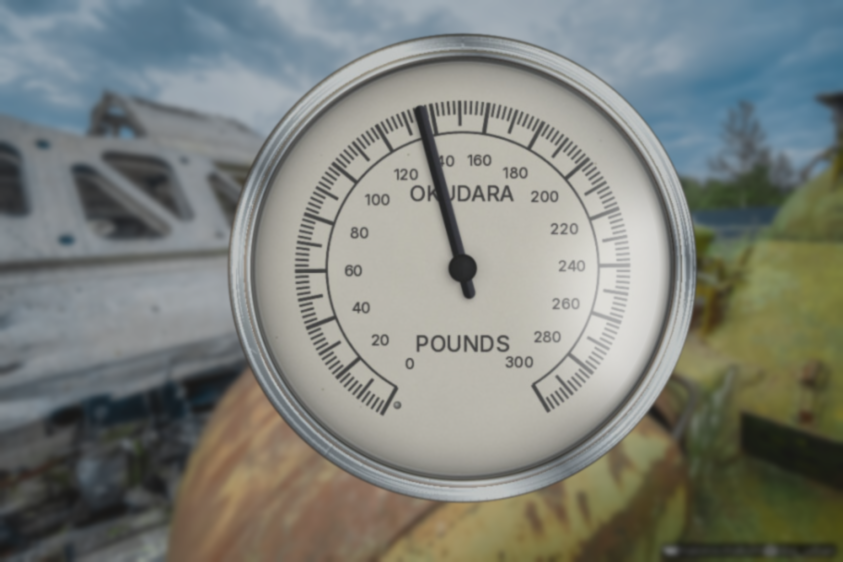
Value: 136 lb
